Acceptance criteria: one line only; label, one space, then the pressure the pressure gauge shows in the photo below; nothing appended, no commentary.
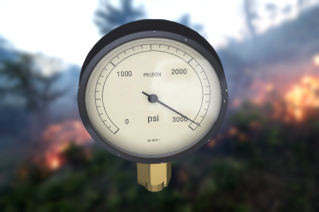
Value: 2900 psi
